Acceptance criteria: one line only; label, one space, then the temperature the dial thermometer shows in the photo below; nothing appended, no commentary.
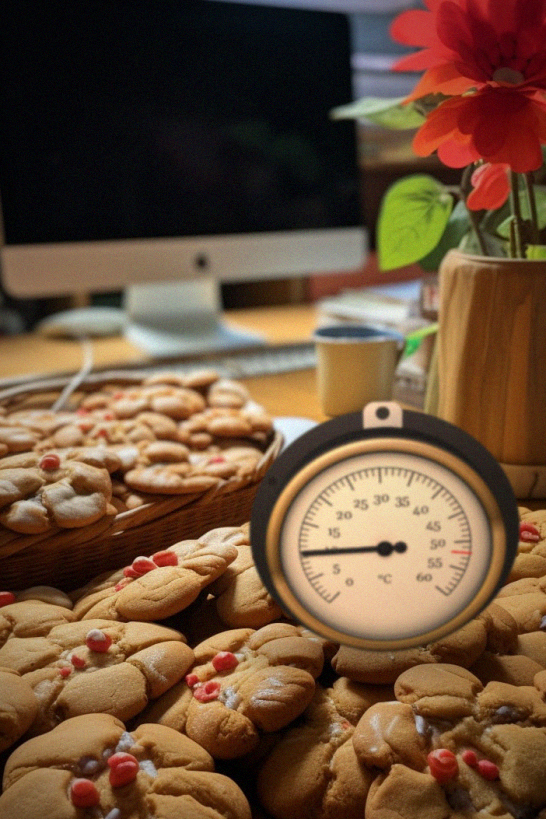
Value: 10 °C
